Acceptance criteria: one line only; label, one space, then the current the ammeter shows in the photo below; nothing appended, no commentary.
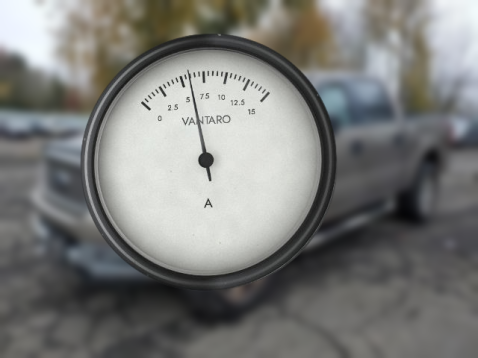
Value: 6 A
